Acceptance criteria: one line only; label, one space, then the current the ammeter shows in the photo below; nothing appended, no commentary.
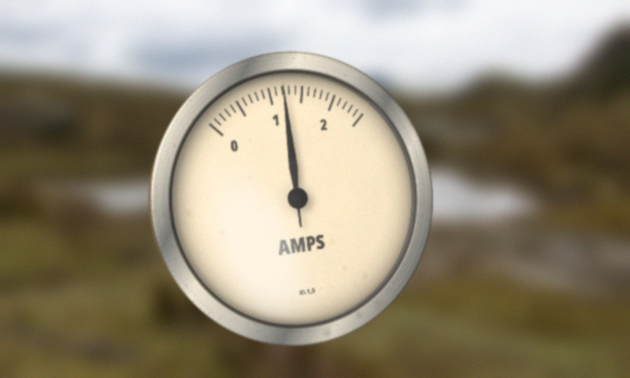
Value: 1.2 A
